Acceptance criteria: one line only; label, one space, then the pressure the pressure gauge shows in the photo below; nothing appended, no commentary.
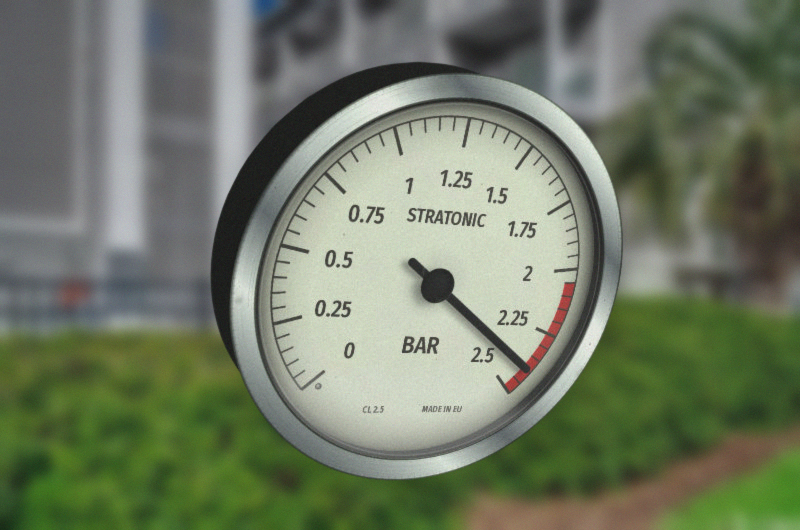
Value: 2.4 bar
